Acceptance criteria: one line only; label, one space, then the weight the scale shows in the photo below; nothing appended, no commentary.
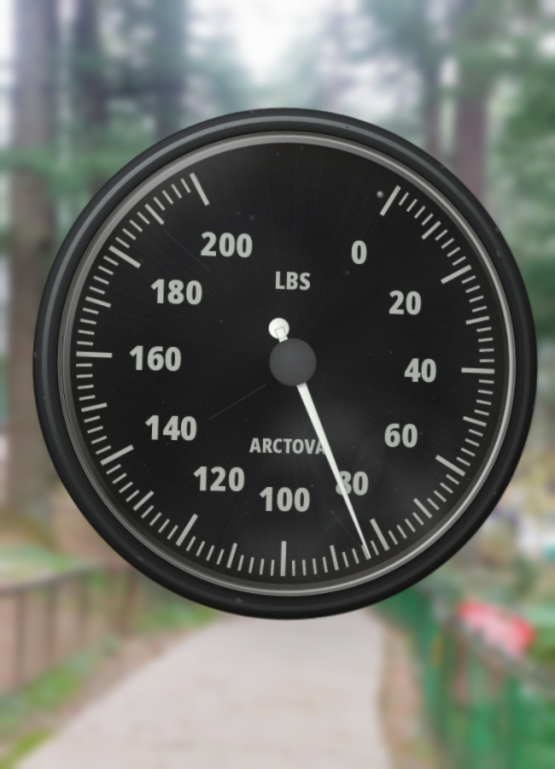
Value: 84 lb
